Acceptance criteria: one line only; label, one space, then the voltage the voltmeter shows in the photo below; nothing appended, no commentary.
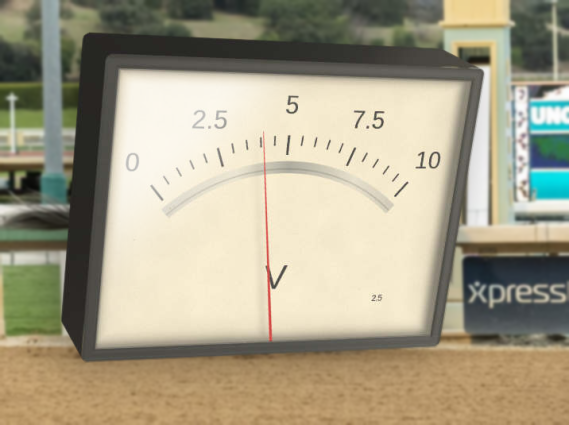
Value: 4 V
